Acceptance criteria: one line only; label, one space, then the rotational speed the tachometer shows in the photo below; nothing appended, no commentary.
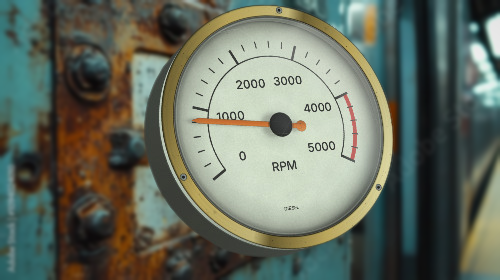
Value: 800 rpm
